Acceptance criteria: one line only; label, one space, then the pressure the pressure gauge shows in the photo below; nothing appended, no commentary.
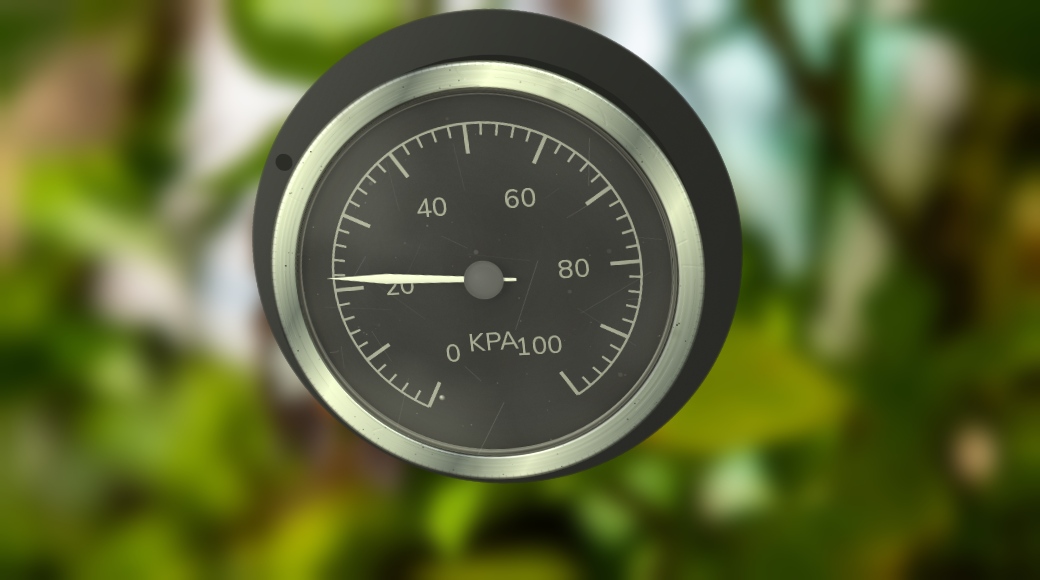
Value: 22 kPa
